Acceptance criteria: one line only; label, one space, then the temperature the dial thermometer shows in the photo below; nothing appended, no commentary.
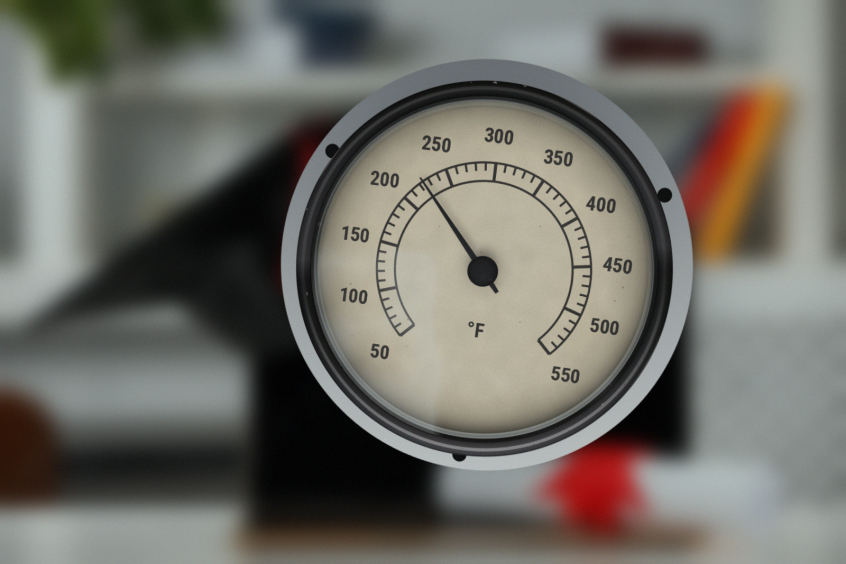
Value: 225 °F
